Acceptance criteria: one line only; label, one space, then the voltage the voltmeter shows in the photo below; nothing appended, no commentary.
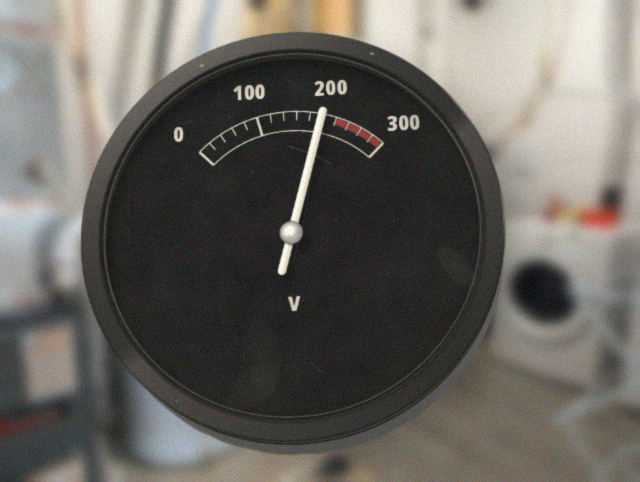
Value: 200 V
